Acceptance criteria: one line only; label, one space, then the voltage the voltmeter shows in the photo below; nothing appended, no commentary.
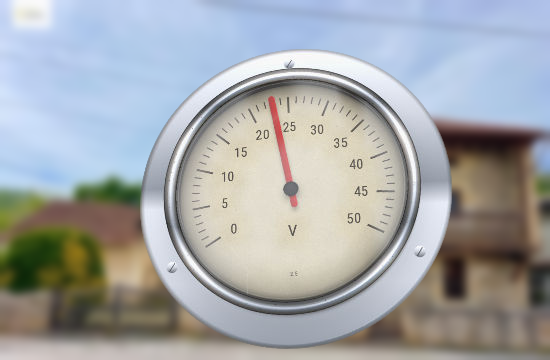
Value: 23 V
